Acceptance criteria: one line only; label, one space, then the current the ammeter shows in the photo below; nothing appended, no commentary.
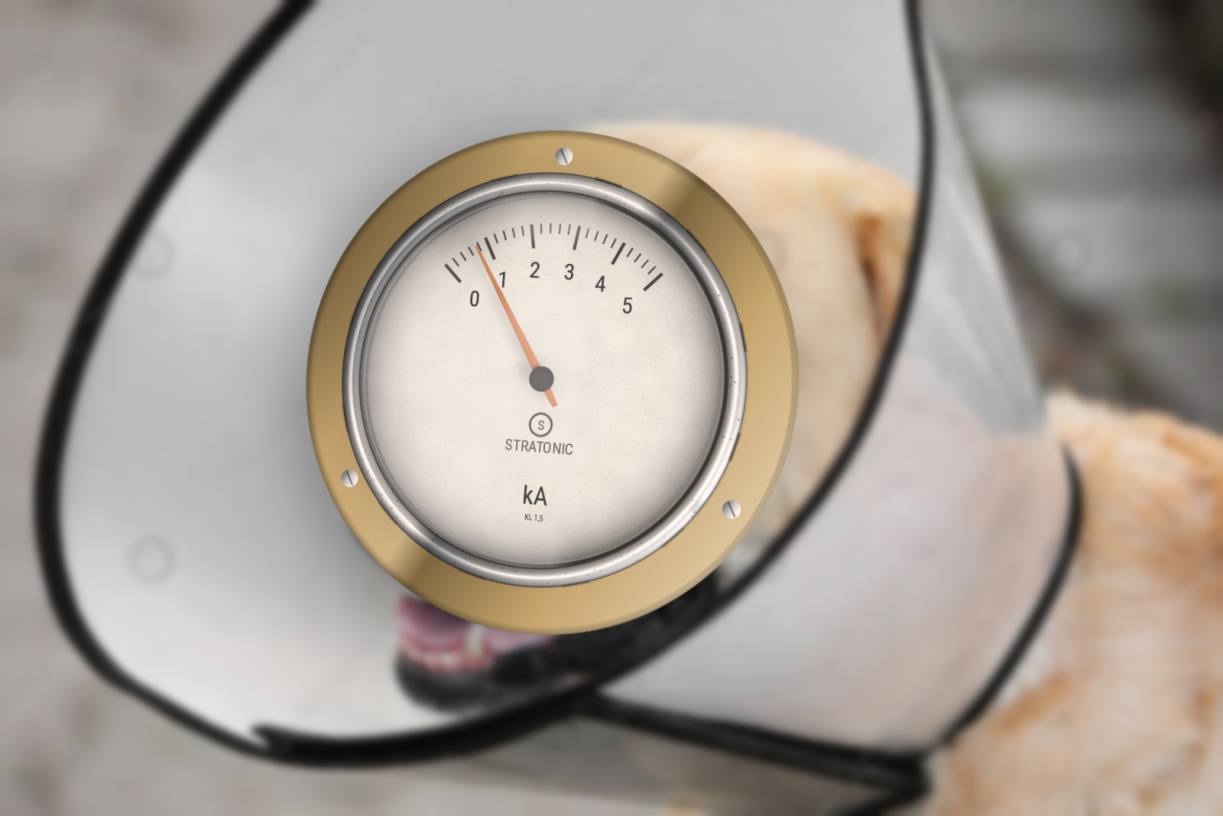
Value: 0.8 kA
